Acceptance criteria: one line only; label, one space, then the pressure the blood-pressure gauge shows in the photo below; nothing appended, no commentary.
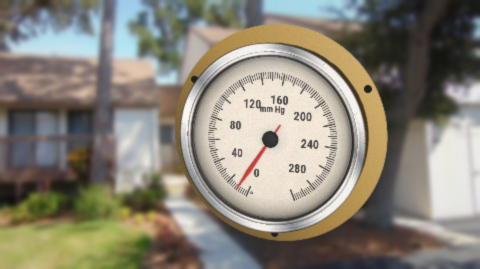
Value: 10 mmHg
